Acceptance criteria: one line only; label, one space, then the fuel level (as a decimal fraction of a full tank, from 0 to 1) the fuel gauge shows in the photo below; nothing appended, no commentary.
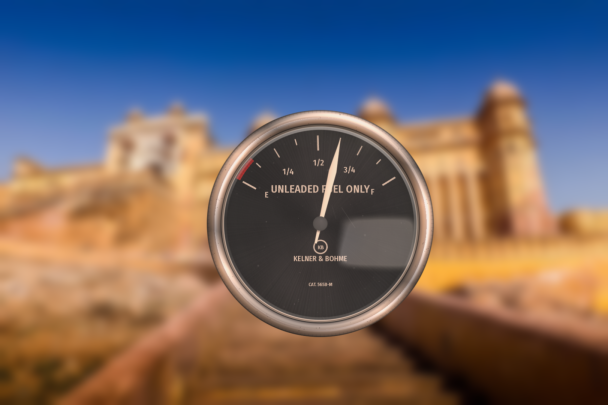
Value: 0.625
